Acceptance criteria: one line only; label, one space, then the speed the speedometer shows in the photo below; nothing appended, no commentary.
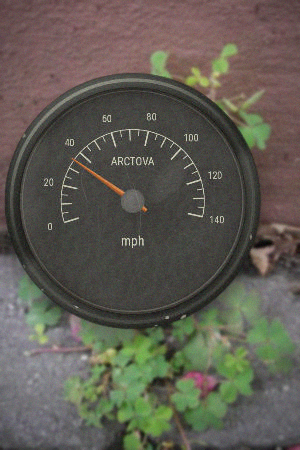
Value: 35 mph
